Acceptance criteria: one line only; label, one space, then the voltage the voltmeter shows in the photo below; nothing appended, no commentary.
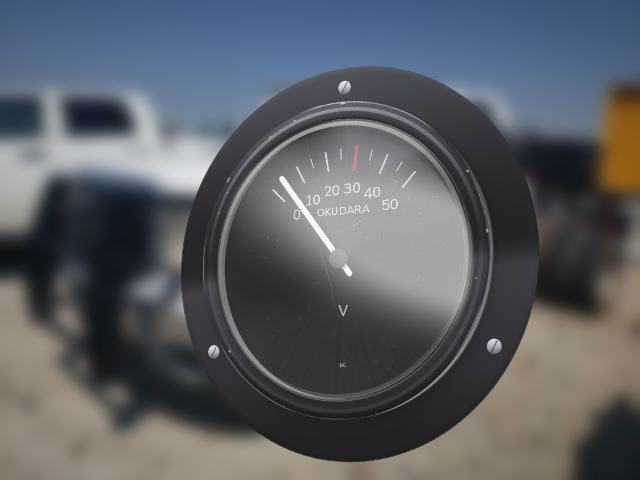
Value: 5 V
